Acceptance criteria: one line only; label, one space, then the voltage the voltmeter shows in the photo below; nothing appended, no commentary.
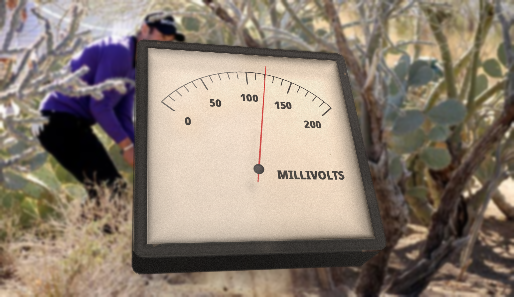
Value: 120 mV
